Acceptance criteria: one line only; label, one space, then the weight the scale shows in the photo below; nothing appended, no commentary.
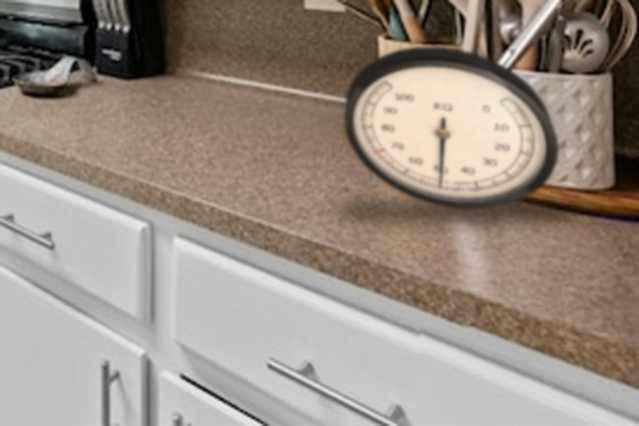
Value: 50 kg
